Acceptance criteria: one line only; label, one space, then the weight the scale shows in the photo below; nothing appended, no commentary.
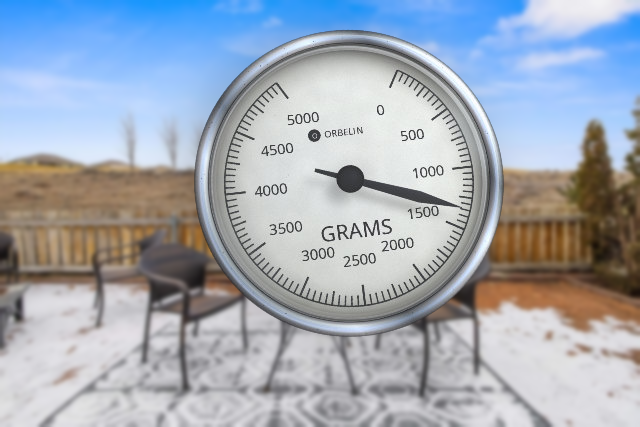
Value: 1350 g
